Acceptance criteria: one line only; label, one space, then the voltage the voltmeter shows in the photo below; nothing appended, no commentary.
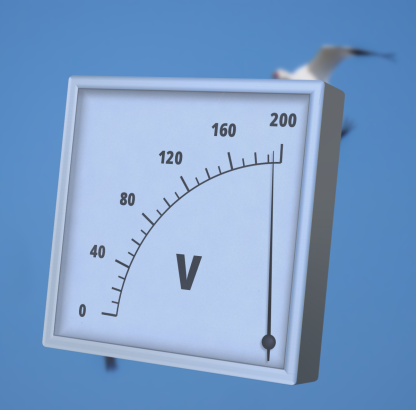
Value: 195 V
